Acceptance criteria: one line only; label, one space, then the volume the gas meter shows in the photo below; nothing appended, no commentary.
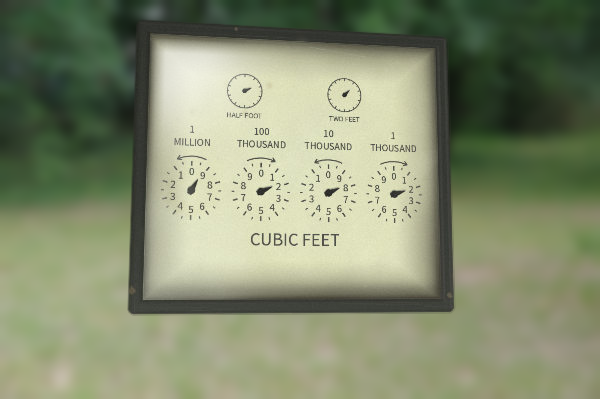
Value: 918200 ft³
